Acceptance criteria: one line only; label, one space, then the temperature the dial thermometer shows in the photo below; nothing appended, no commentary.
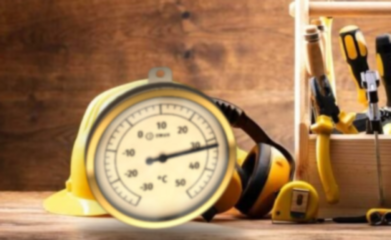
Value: 32 °C
